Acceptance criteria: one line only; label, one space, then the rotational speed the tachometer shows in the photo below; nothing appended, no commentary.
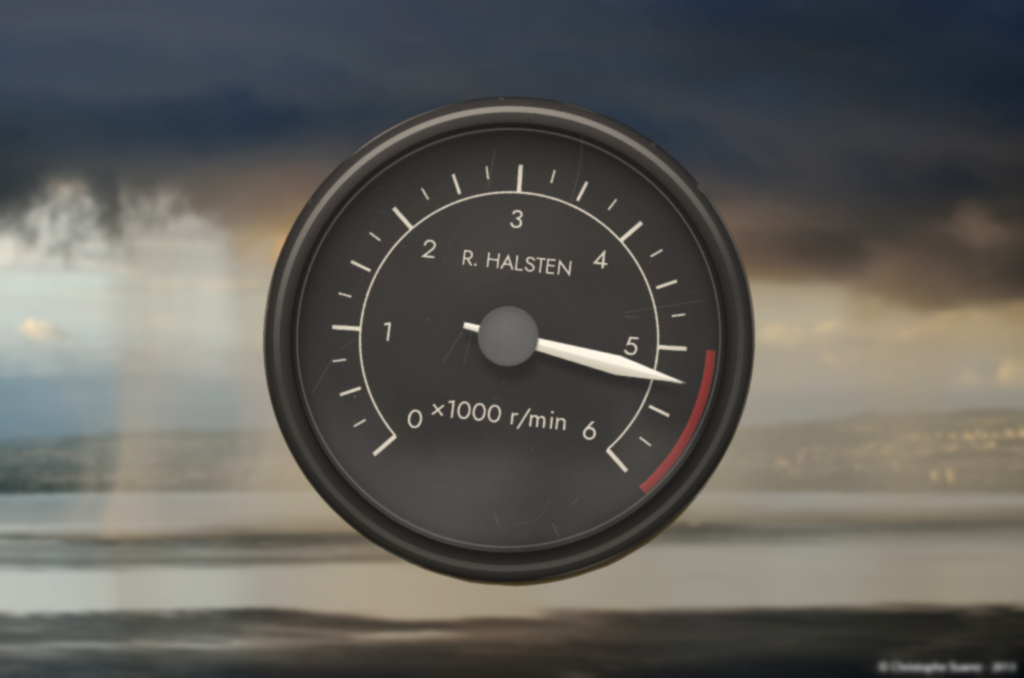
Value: 5250 rpm
